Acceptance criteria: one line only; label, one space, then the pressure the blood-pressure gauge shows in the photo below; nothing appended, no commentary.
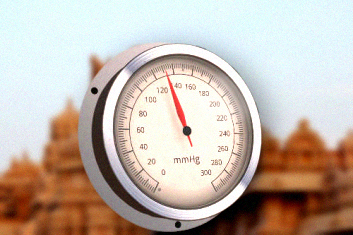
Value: 130 mmHg
